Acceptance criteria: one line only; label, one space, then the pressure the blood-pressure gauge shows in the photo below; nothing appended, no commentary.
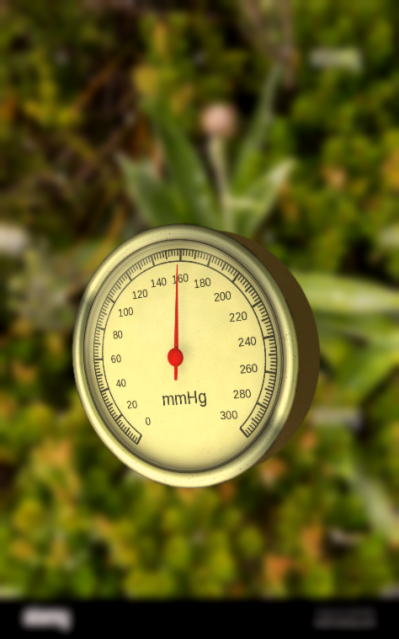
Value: 160 mmHg
